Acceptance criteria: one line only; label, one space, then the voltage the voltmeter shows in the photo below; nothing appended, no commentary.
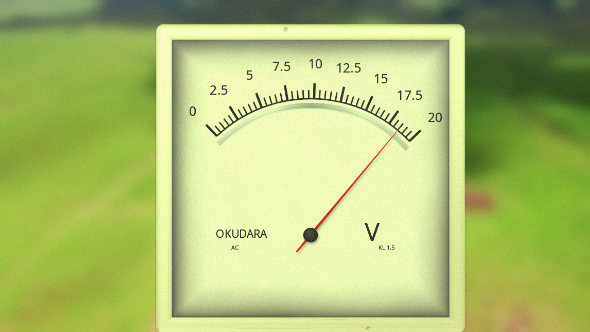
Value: 18.5 V
